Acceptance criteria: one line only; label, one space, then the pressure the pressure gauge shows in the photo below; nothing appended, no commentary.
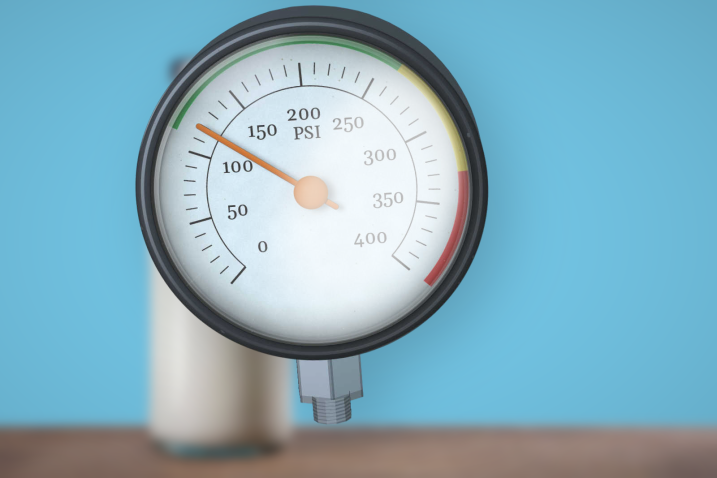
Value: 120 psi
